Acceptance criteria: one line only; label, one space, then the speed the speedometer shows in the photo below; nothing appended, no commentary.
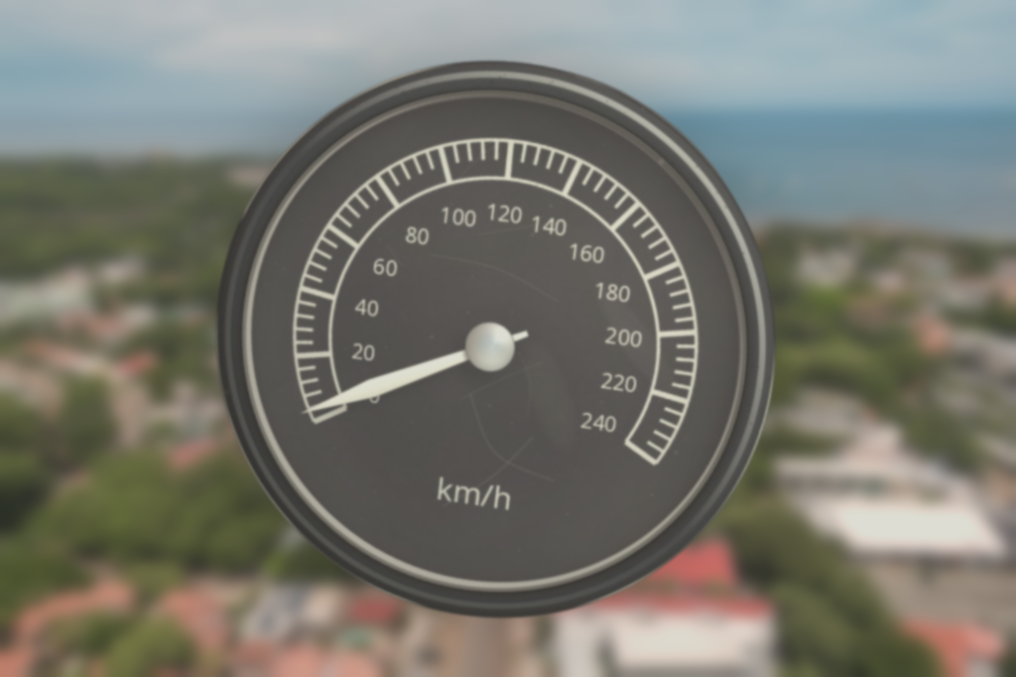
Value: 4 km/h
